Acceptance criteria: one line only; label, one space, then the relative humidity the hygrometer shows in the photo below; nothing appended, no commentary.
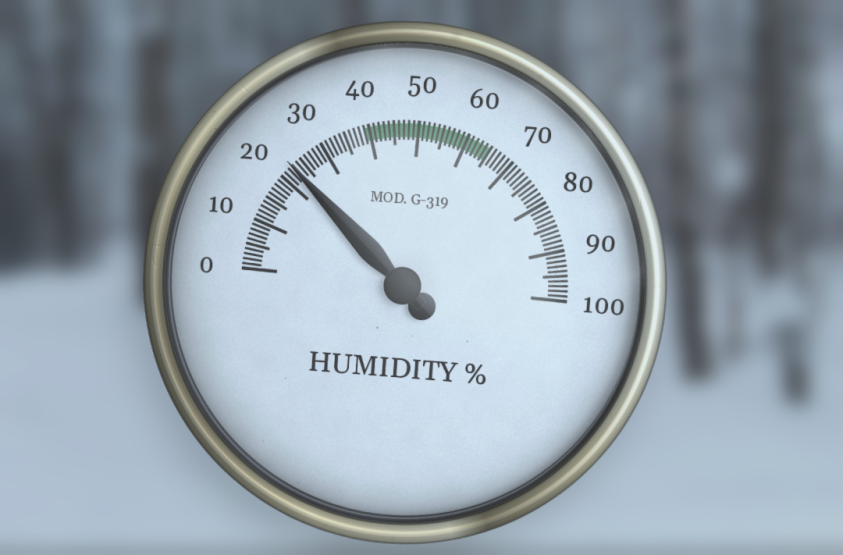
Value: 23 %
